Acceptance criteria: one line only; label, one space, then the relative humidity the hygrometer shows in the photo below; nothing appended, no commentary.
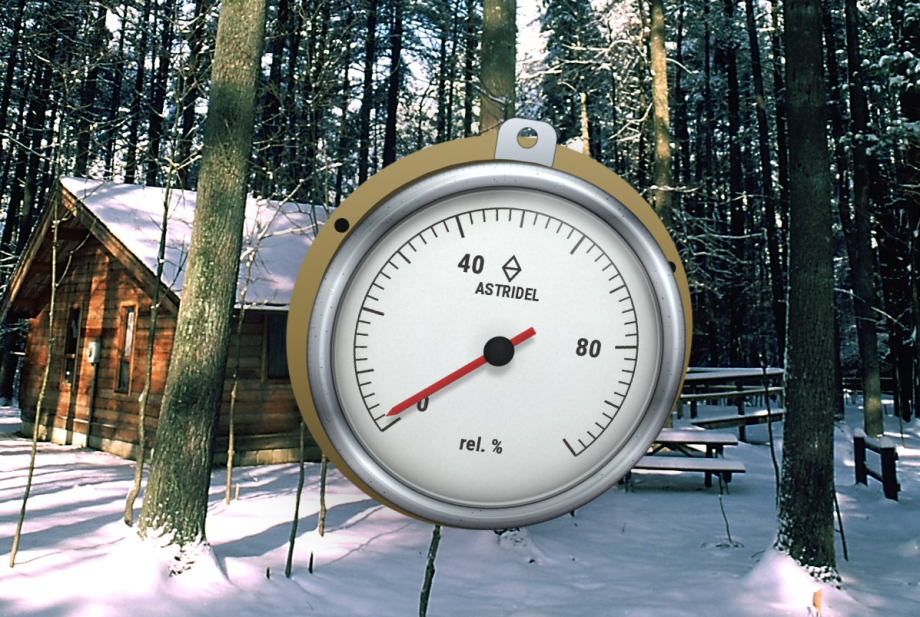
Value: 2 %
